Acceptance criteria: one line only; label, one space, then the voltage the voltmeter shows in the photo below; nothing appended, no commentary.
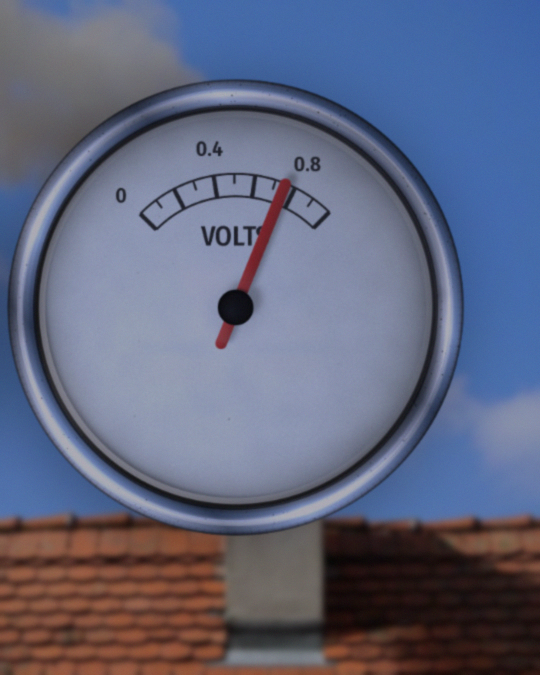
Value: 0.75 V
